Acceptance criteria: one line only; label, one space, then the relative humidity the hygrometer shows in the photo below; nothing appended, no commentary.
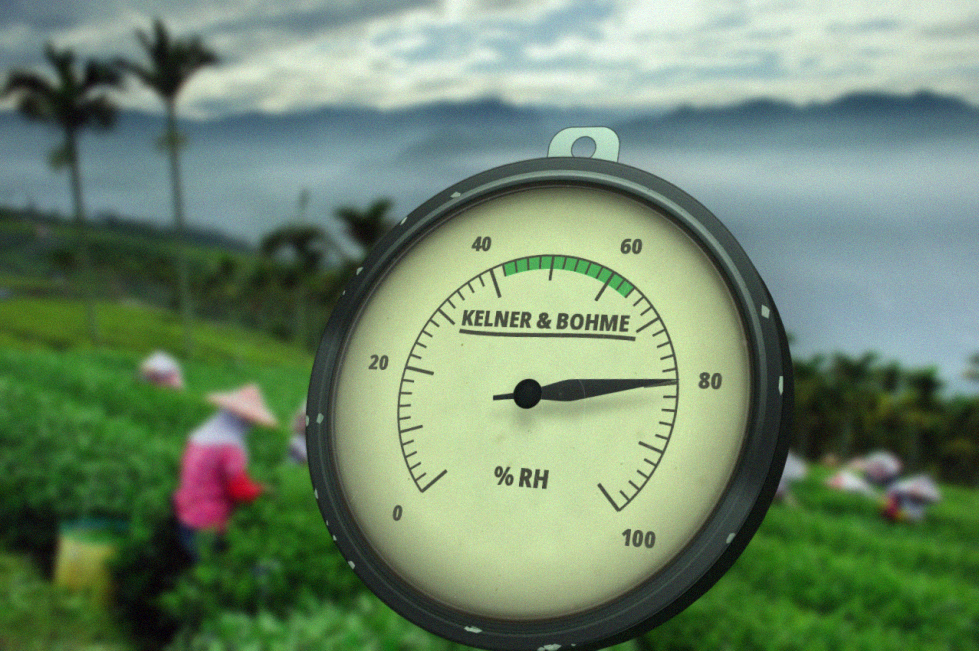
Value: 80 %
